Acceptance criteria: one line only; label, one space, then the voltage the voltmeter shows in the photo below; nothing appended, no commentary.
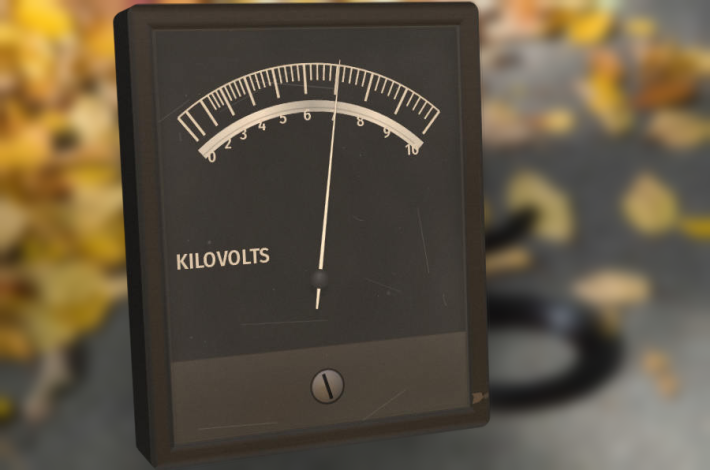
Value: 7 kV
